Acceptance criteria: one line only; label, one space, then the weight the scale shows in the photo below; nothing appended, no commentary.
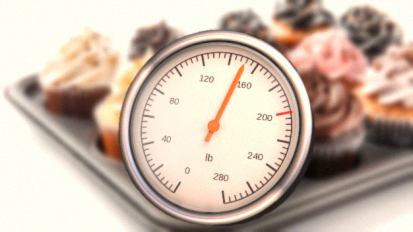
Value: 152 lb
